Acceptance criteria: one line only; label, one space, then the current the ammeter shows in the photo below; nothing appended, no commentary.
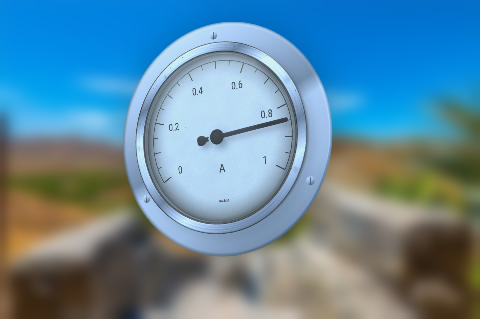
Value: 0.85 A
